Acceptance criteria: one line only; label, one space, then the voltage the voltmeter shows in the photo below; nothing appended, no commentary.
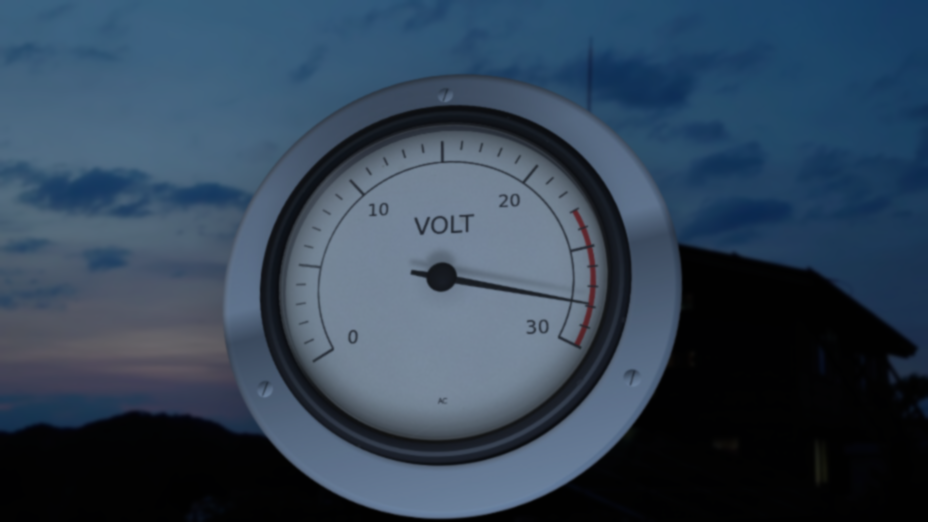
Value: 28 V
